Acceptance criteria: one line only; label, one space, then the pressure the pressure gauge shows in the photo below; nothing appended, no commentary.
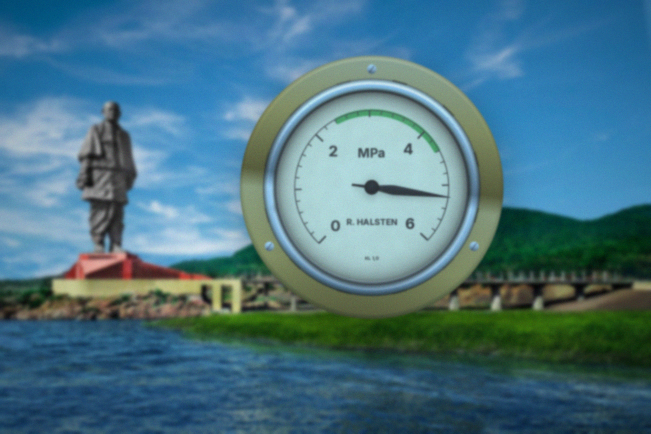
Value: 5.2 MPa
